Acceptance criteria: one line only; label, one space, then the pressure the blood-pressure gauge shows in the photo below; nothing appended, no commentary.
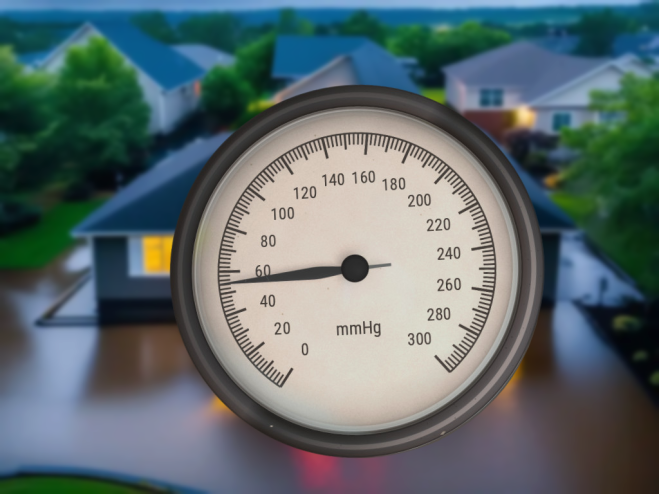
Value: 54 mmHg
